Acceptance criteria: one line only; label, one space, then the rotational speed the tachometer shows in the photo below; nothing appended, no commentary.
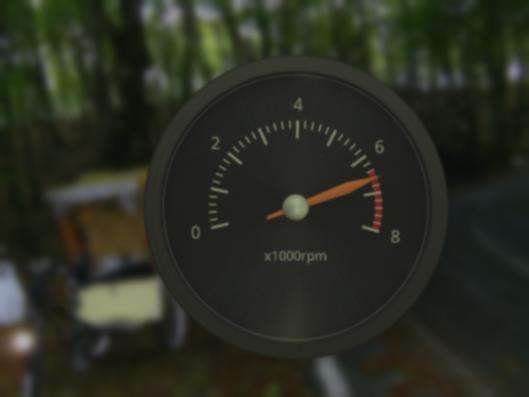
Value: 6600 rpm
